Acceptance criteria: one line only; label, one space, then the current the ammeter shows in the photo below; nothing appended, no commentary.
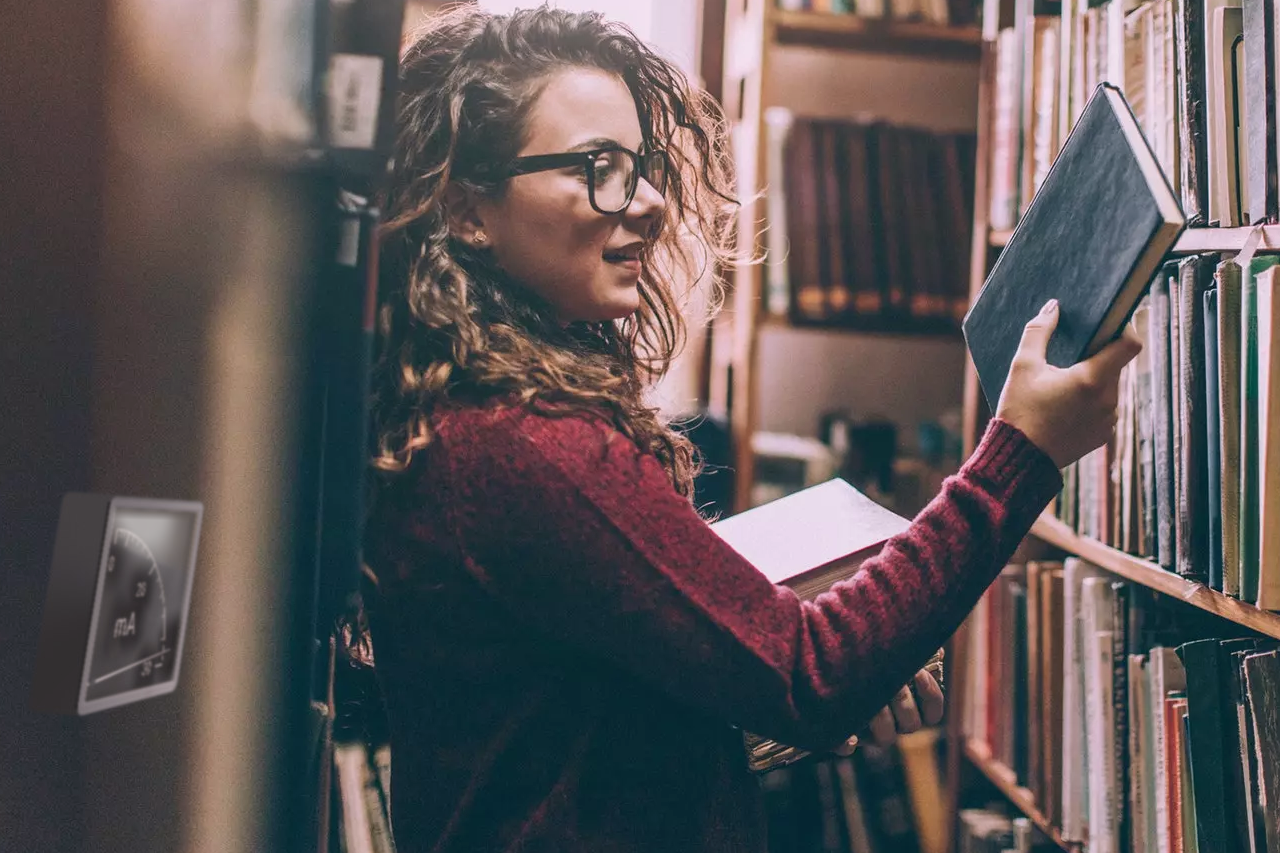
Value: 29 mA
